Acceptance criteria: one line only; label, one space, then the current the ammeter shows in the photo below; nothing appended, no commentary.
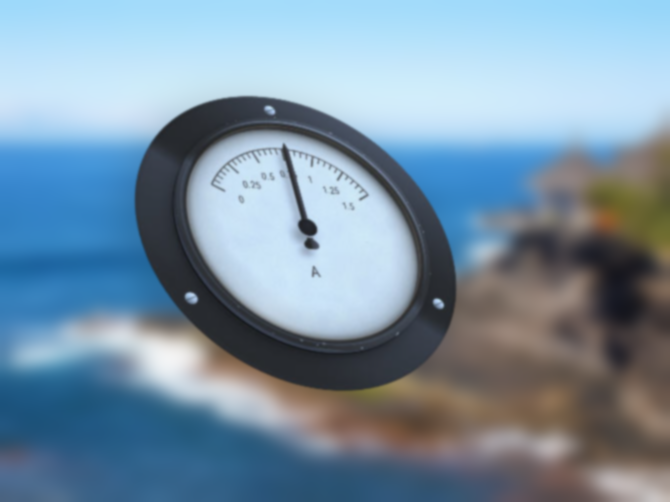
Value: 0.75 A
